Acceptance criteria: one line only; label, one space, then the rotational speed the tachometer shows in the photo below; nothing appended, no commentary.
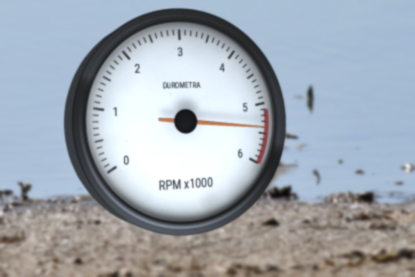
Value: 5400 rpm
